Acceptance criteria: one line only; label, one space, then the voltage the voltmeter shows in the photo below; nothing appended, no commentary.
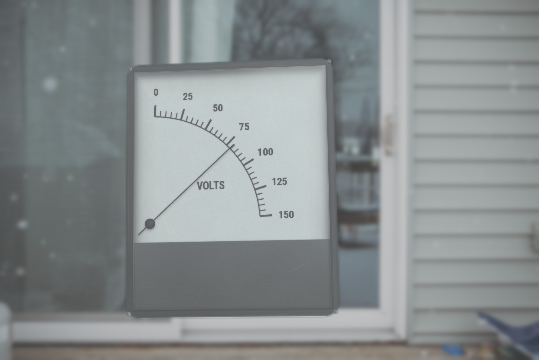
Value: 80 V
